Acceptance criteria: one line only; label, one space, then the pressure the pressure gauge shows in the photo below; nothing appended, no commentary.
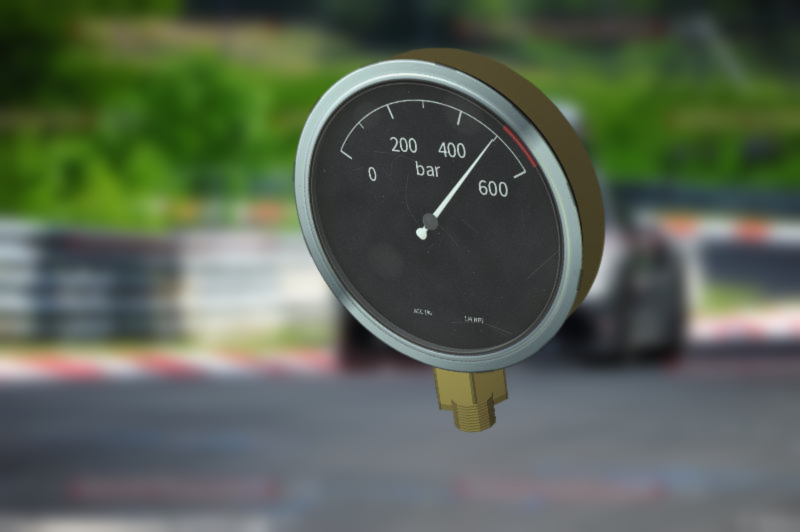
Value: 500 bar
